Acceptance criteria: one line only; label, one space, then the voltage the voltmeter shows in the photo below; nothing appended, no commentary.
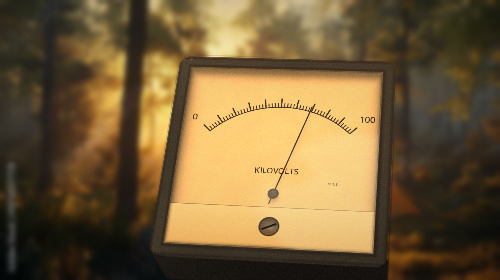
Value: 70 kV
